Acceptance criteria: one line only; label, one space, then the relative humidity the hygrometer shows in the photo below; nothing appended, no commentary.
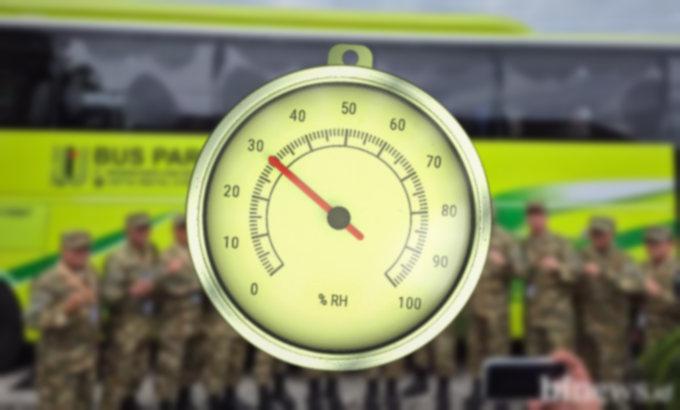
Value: 30 %
